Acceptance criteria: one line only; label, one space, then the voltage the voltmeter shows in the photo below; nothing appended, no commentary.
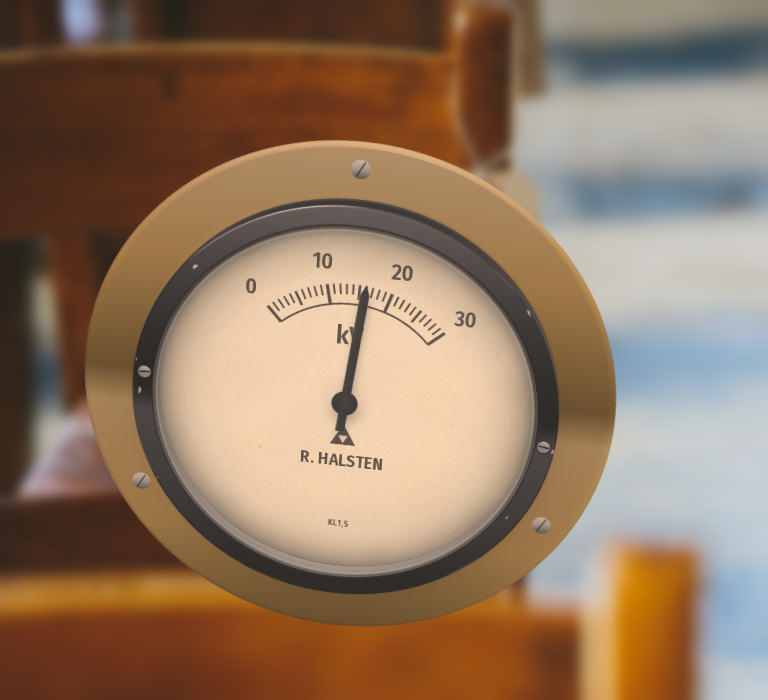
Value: 16 kV
